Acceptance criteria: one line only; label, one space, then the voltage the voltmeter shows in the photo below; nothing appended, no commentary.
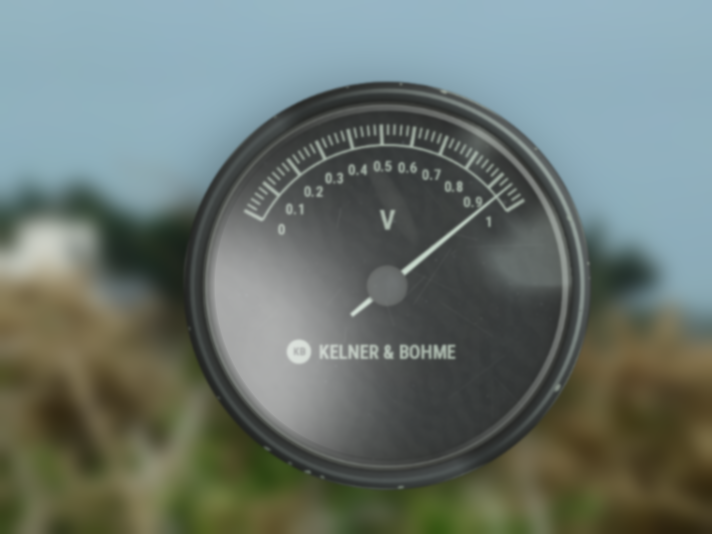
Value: 0.94 V
